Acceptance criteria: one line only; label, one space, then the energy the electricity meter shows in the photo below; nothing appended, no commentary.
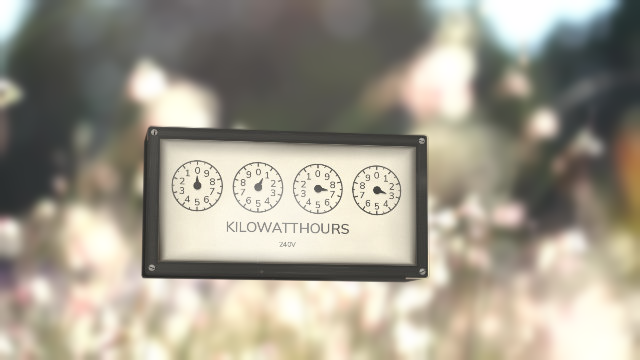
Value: 73 kWh
